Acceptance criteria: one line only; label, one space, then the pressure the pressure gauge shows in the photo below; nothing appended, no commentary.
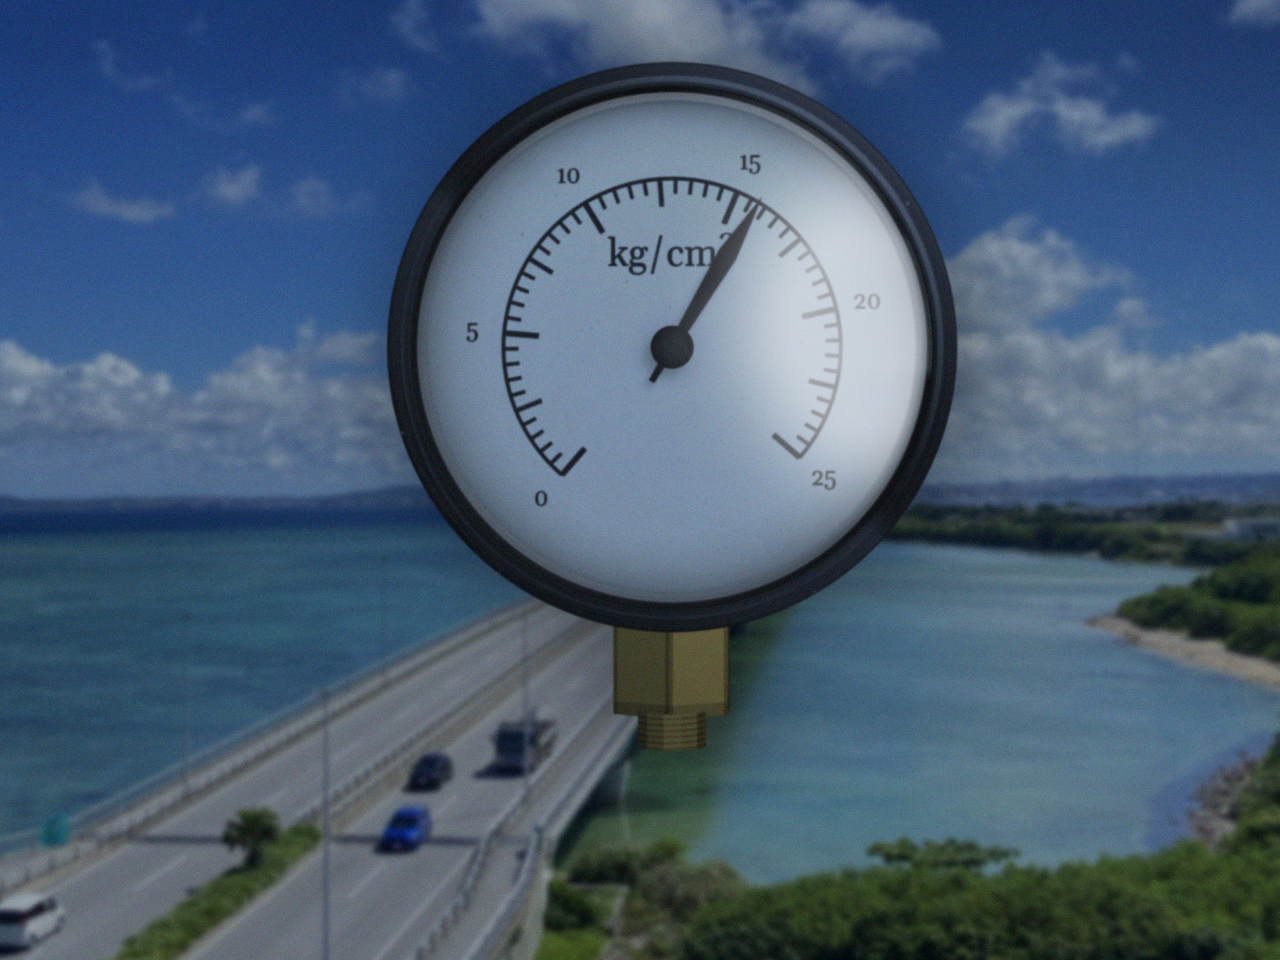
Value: 15.75 kg/cm²
